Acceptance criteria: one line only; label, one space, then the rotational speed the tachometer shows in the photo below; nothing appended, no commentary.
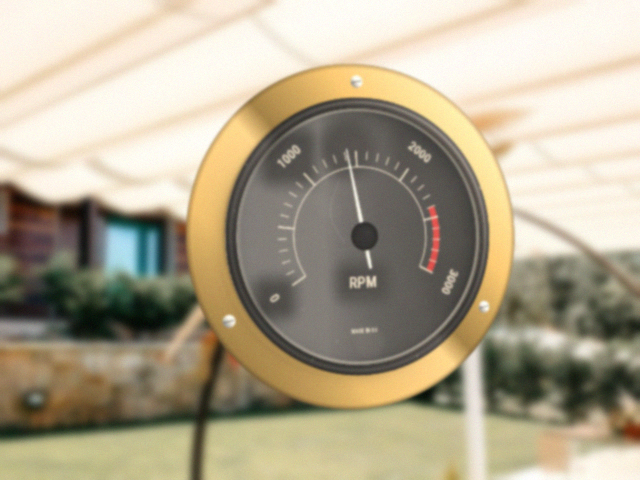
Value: 1400 rpm
